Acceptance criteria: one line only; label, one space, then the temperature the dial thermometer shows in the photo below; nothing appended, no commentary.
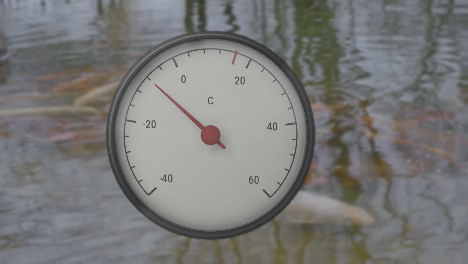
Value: -8 °C
